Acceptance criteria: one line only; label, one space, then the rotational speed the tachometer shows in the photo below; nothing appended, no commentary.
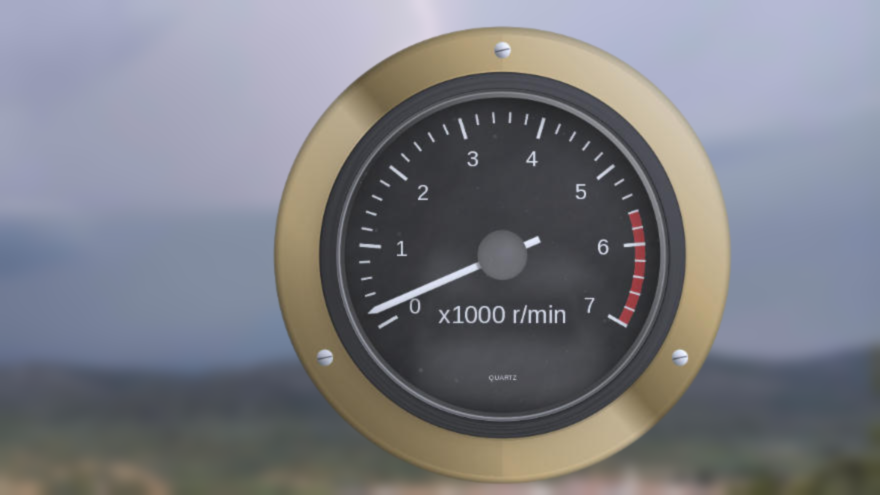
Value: 200 rpm
